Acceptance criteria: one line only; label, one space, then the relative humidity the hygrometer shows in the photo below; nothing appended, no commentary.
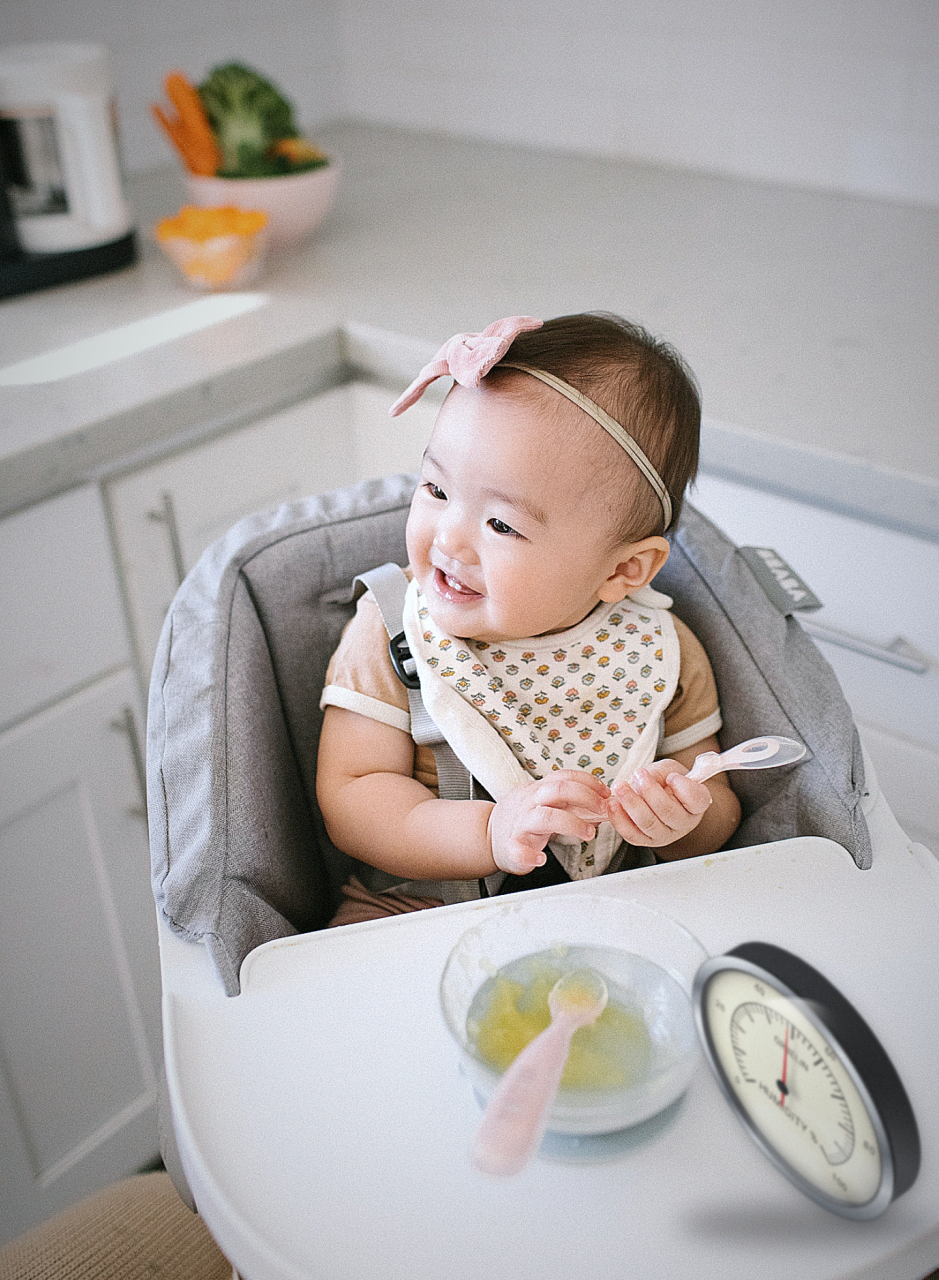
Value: 50 %
